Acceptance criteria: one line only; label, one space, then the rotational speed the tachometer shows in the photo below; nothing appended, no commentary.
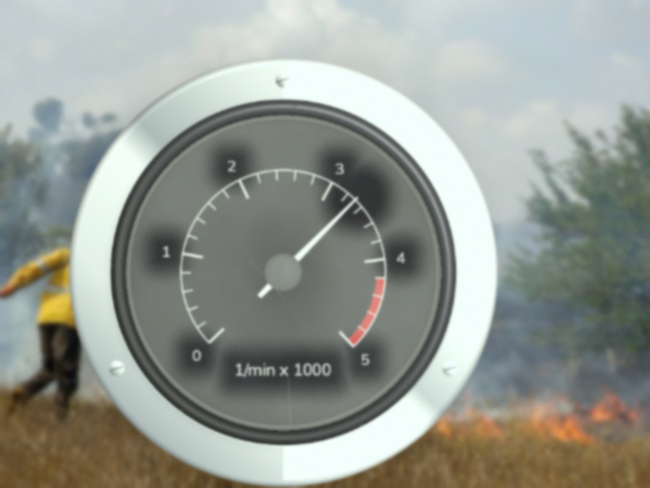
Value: 3300 rpm
